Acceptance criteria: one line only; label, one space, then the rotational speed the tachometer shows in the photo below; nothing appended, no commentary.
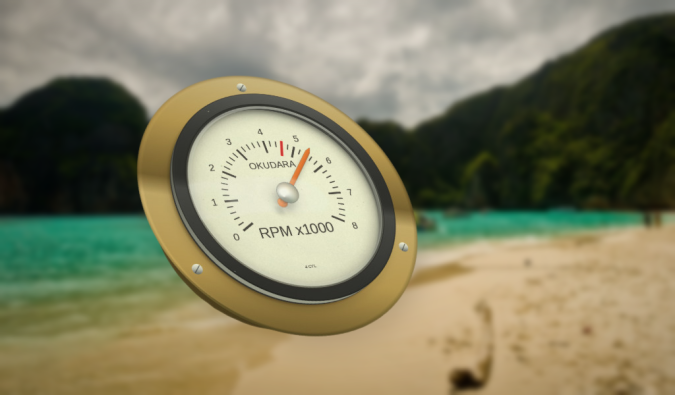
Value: 5400 rpm
